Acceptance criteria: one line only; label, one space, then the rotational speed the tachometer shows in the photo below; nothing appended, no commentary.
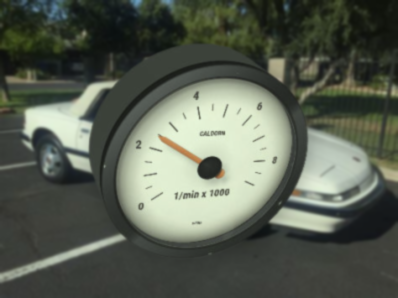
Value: 2500 rpm
